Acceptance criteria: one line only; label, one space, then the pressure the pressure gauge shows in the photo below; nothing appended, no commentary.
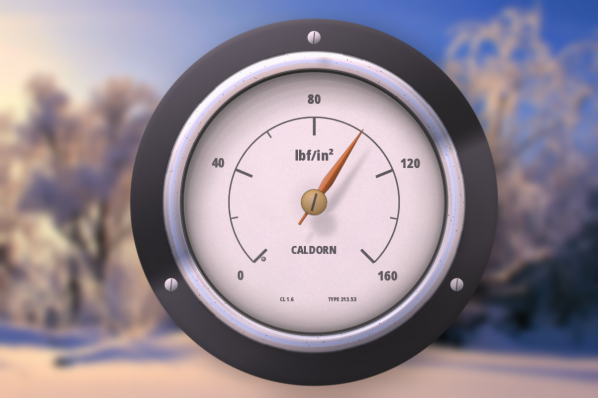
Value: 100 psi
